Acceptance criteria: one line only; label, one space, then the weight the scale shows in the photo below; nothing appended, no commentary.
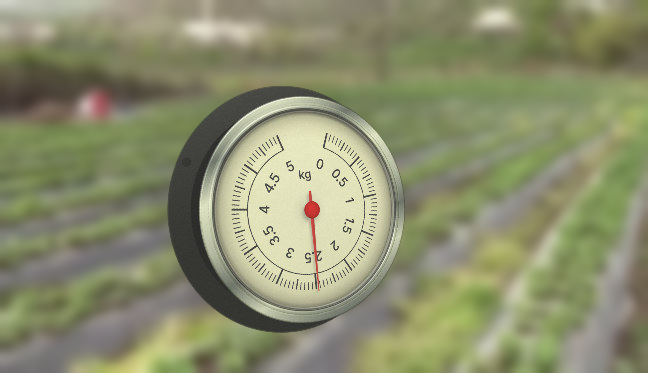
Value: 2.5 kg
